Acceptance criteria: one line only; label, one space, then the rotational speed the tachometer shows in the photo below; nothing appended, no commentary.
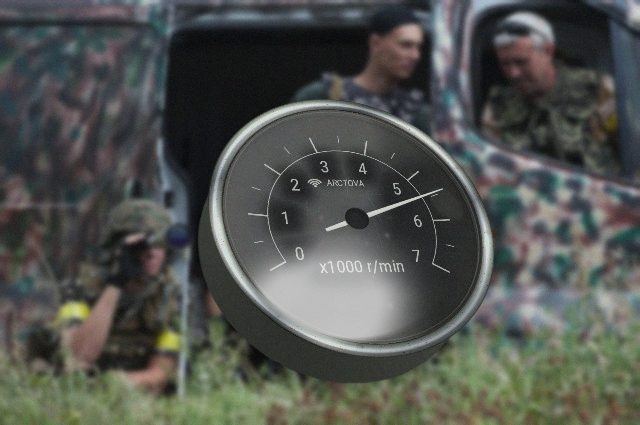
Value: 5500 rpm
